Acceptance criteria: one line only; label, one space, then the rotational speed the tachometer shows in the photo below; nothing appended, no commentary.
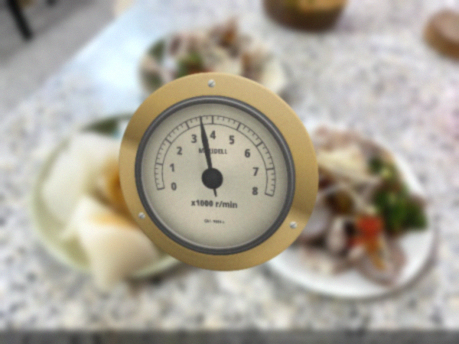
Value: 3600 rpm
